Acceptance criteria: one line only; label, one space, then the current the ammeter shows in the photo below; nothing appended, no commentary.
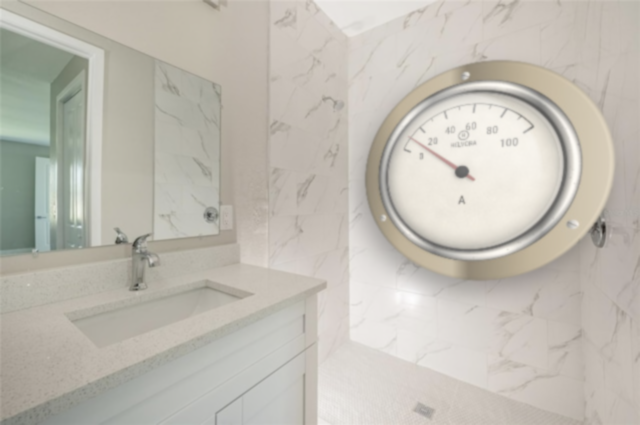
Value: 10 A
